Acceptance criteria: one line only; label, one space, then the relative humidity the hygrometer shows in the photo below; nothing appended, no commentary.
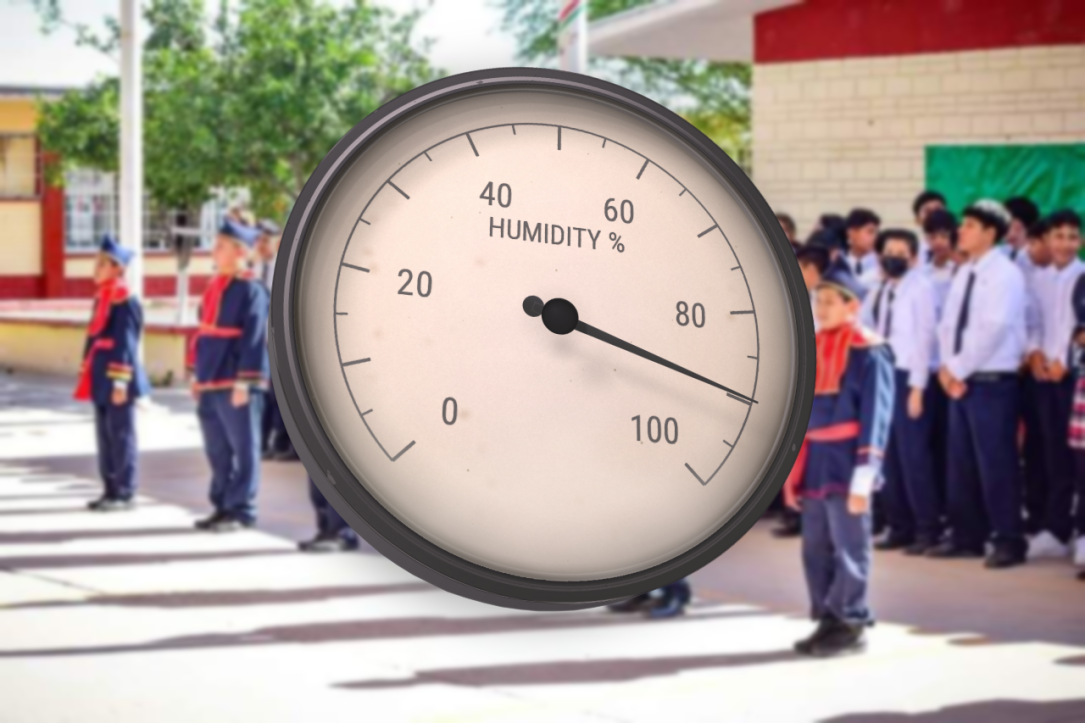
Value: 90 %
